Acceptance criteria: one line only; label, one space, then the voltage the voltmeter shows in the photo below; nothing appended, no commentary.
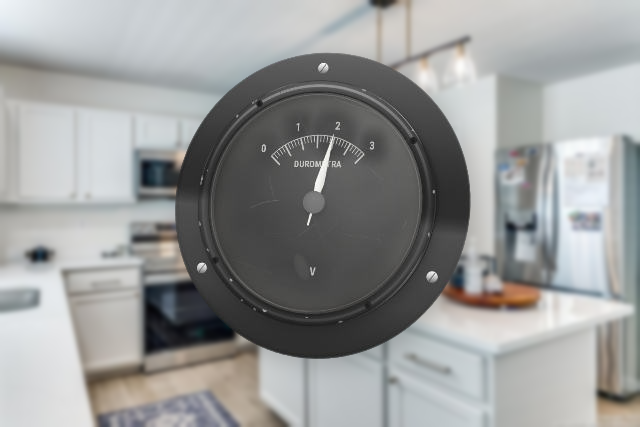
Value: 2 V
